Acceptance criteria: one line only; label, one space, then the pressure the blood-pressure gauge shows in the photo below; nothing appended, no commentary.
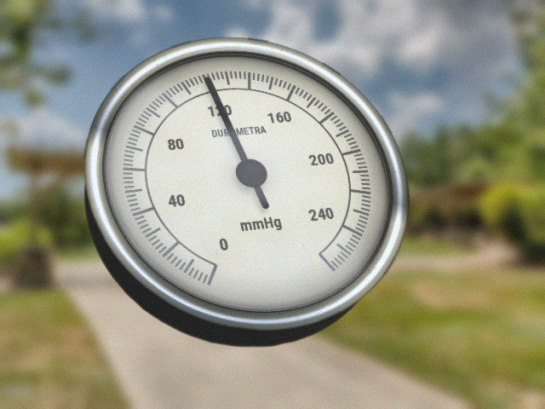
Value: 120 mmHg
